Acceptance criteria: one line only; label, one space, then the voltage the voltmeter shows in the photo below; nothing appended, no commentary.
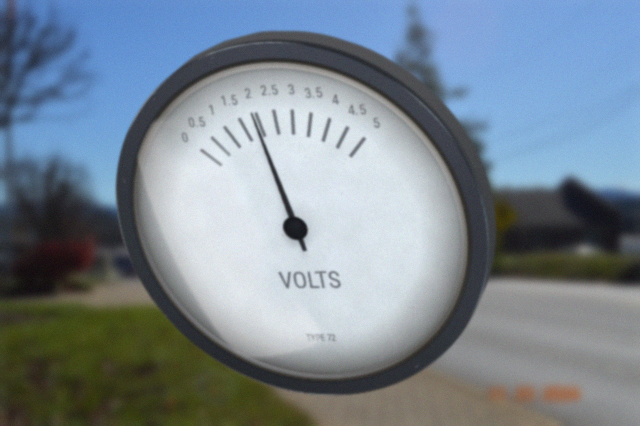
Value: 2 V
